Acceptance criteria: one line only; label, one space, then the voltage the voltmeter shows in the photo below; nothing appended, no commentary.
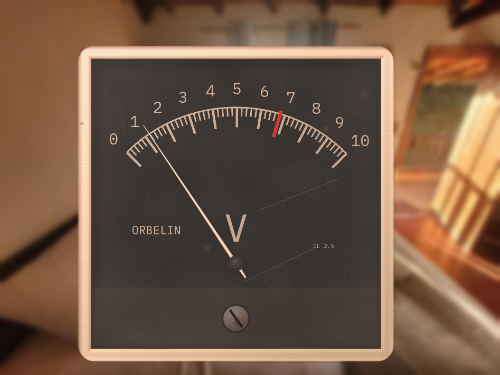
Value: 1.2 V
